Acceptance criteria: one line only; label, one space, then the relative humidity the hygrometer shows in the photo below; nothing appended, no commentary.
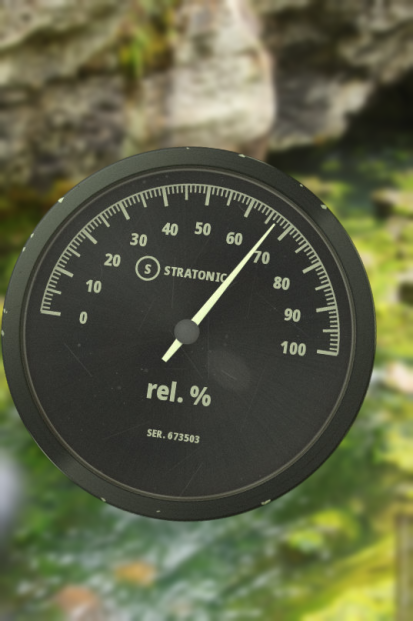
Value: 67 %
